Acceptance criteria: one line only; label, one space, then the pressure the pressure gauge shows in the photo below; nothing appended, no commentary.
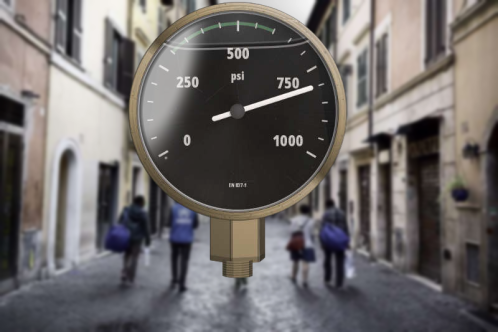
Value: 800 psi
